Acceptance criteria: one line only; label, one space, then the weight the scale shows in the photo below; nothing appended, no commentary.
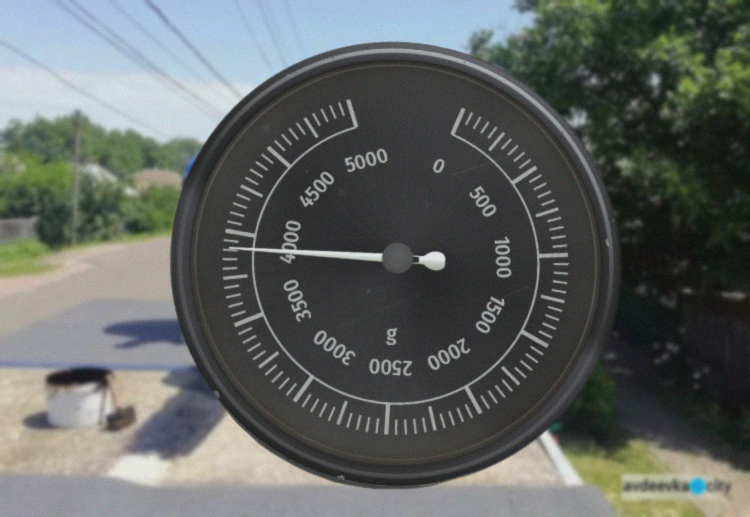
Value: 3900 g
